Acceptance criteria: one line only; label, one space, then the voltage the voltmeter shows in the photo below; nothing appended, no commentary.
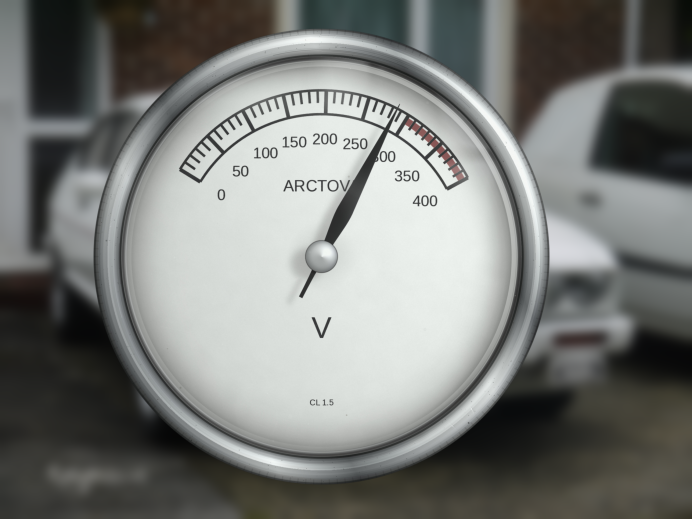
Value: 285 V
